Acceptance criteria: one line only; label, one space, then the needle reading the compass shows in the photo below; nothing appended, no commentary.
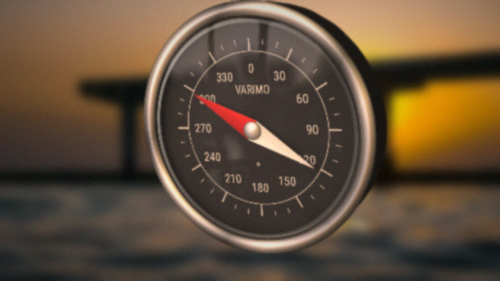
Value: 300 °
